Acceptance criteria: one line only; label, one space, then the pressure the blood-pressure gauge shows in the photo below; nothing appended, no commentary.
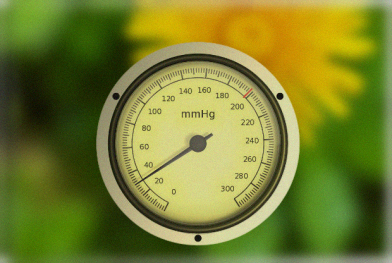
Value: 30 mmHg
